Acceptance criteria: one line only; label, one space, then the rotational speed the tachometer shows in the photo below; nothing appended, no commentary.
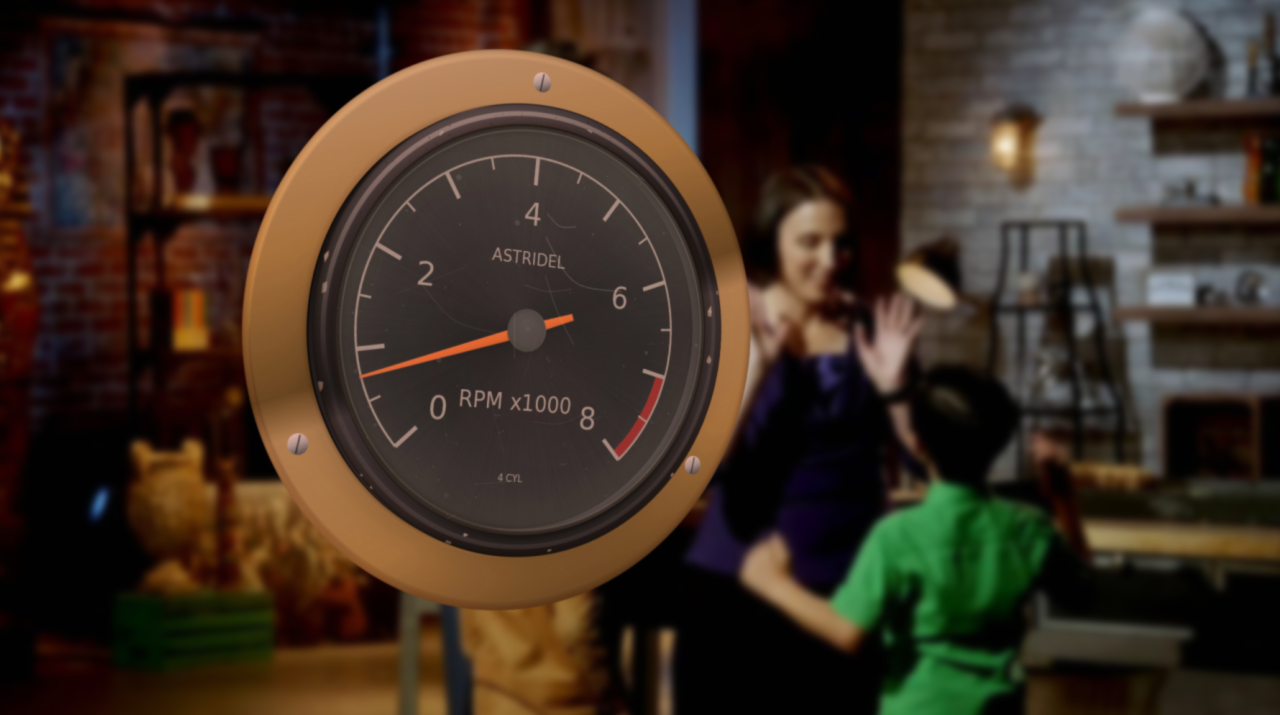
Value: 750 rpm
